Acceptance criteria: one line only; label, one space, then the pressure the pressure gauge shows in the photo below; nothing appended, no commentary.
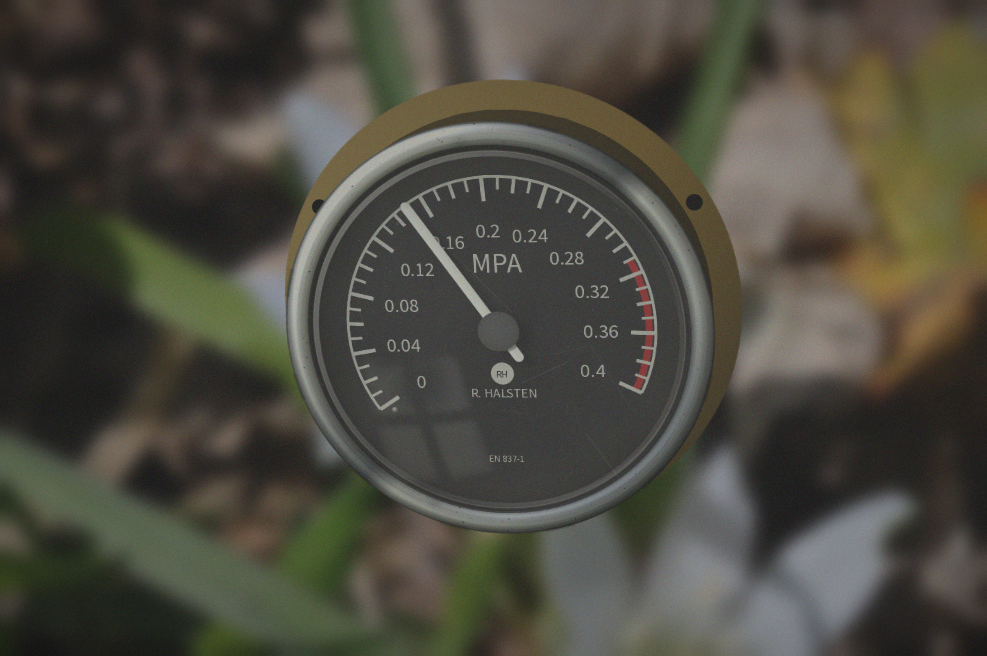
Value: 0.15 MPa
